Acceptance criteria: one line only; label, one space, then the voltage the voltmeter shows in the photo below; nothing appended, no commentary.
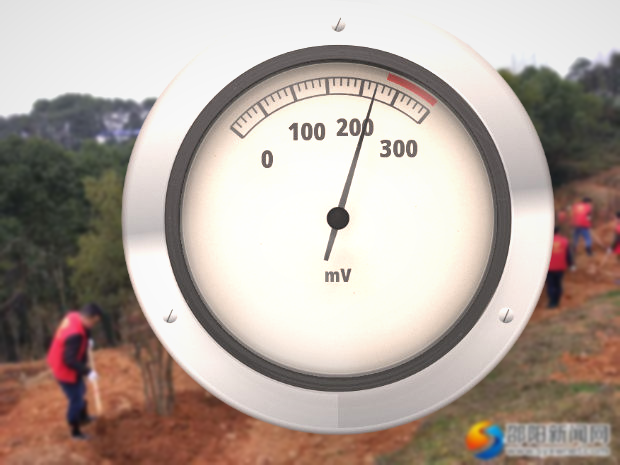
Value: 220 mV
